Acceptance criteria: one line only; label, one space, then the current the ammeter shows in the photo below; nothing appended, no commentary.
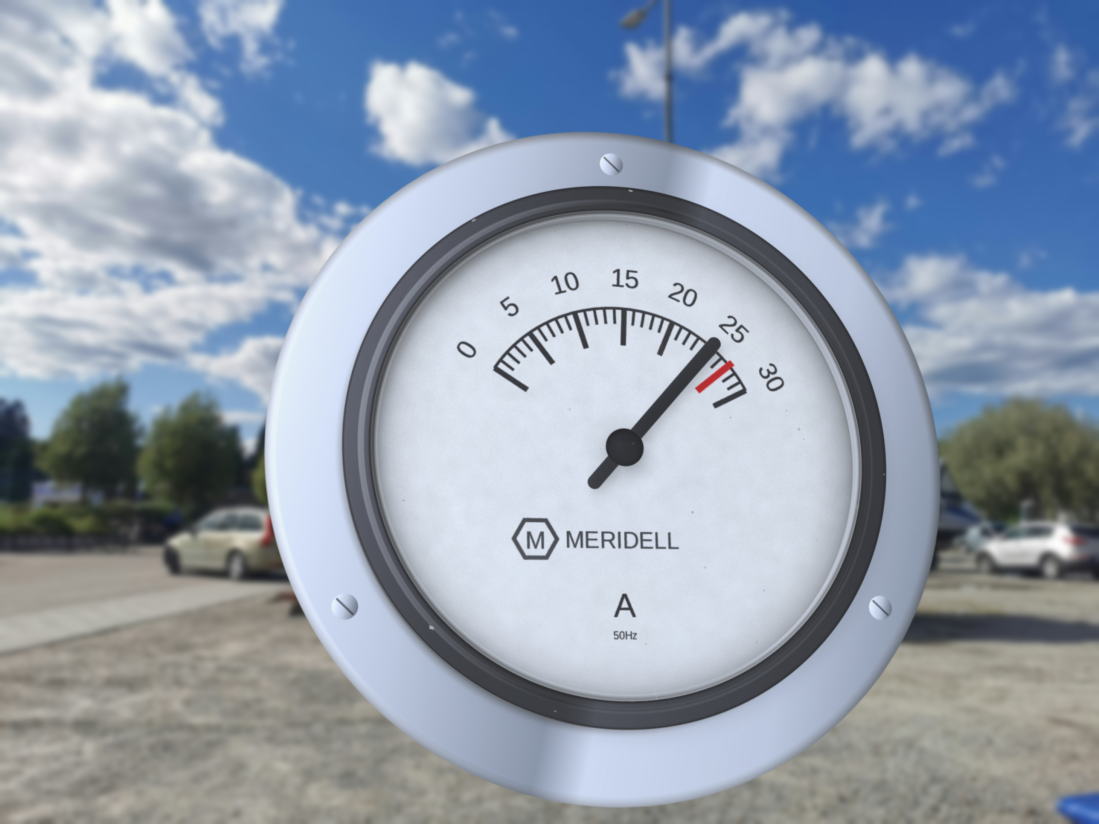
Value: 24.5 A
